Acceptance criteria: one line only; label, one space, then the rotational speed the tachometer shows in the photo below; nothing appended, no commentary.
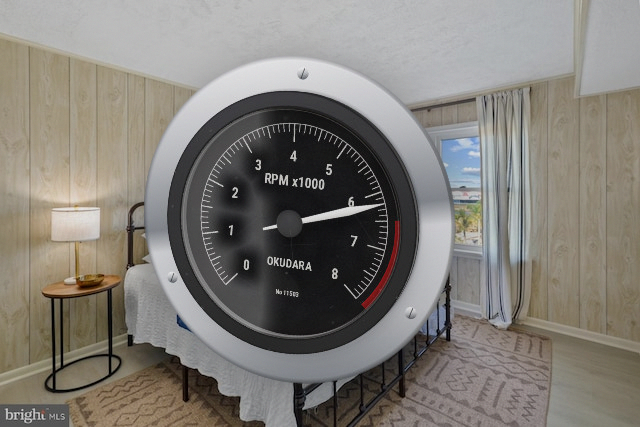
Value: 6200 rpm
